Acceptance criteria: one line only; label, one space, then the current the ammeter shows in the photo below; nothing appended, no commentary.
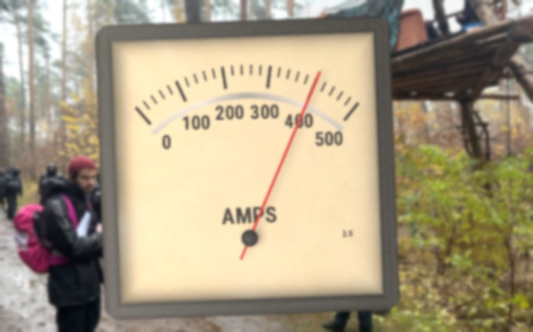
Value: 400 A
